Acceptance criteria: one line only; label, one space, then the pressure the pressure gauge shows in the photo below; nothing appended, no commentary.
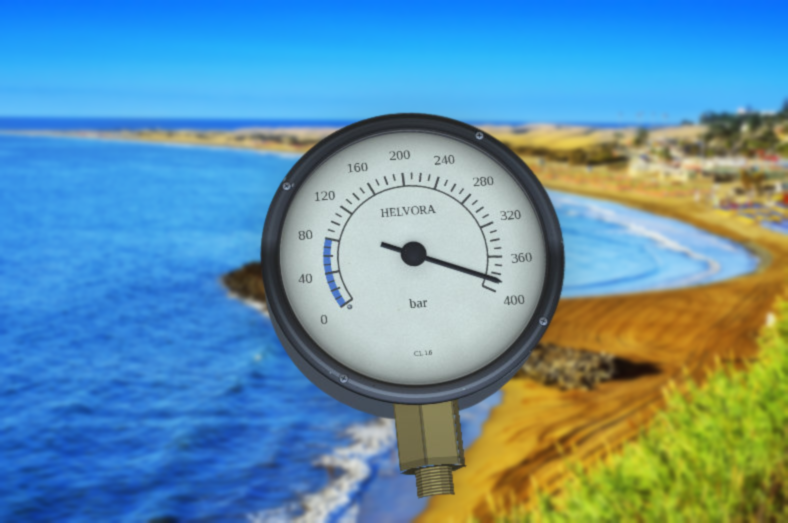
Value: 390 bar
